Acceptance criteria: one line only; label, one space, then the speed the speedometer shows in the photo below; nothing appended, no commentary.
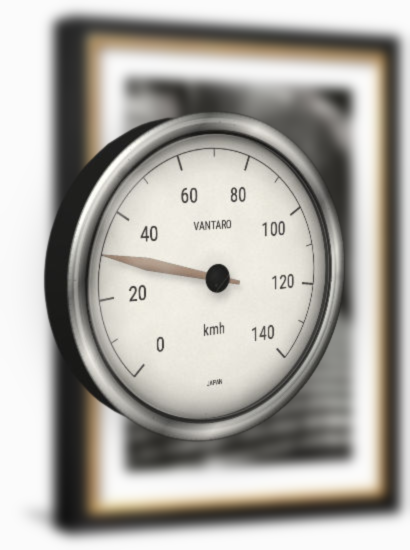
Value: 30 km/h
